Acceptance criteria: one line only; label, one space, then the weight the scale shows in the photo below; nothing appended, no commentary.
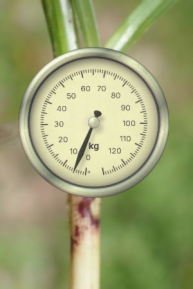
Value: 5 kg
